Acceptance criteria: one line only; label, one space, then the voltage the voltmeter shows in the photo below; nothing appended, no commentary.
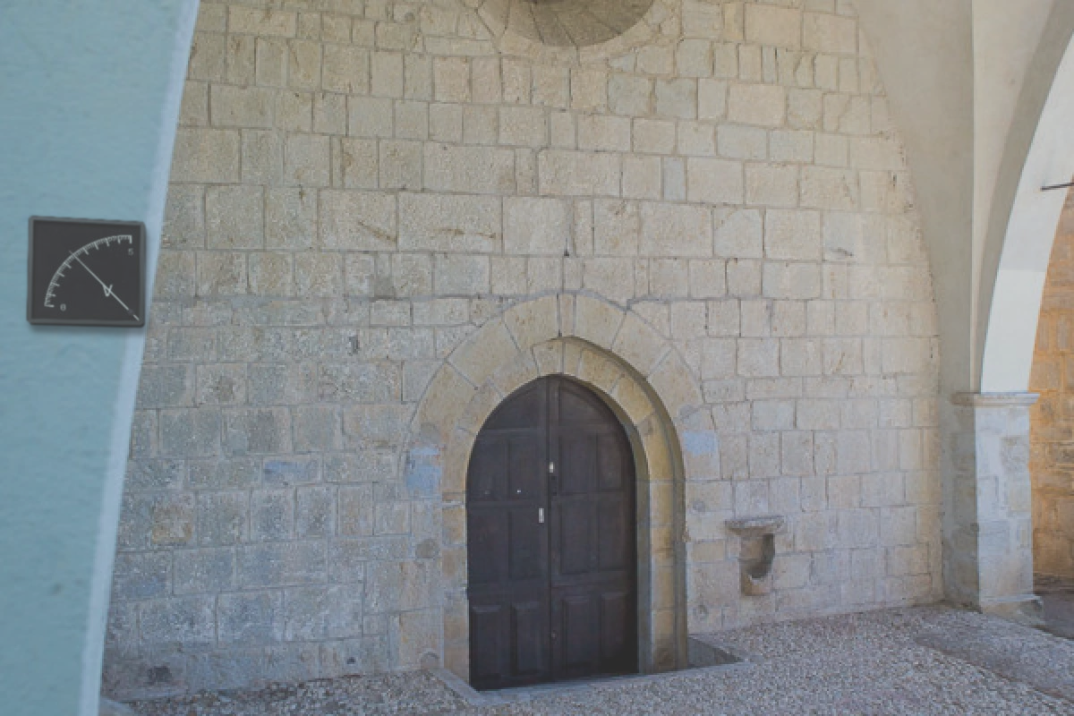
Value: 2.5 V
